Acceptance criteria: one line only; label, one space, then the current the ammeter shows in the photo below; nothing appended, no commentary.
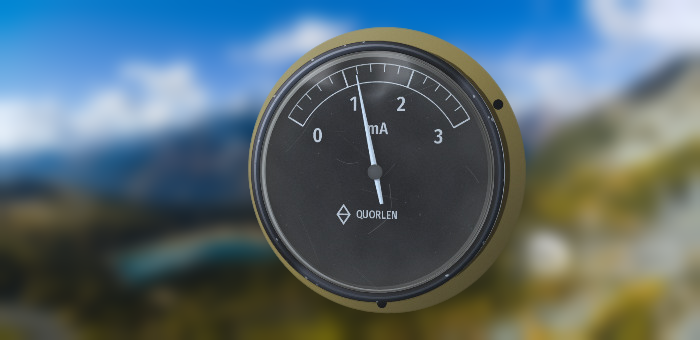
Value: 1.2 mA
